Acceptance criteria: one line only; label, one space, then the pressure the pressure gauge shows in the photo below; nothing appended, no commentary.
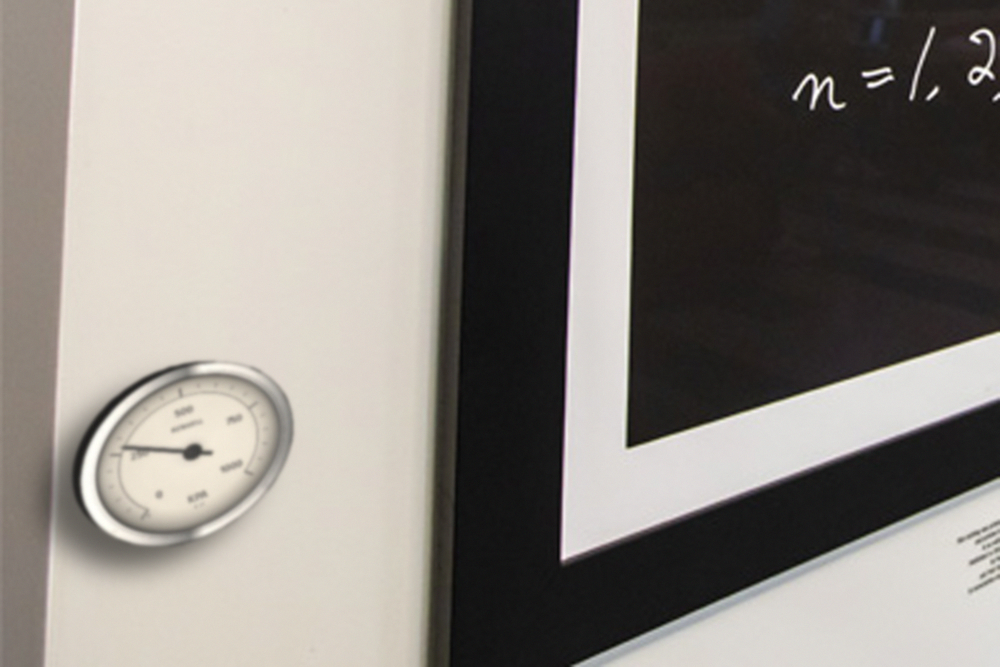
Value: 275 kPa
